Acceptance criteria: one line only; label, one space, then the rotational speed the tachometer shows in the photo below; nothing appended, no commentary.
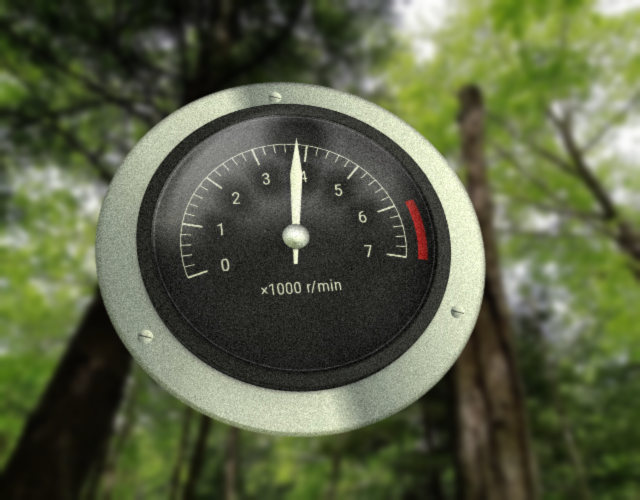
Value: 3800 rpm
